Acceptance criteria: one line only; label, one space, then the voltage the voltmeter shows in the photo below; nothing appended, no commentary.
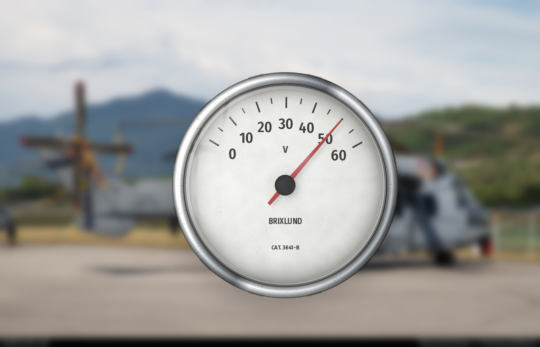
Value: 50 V
